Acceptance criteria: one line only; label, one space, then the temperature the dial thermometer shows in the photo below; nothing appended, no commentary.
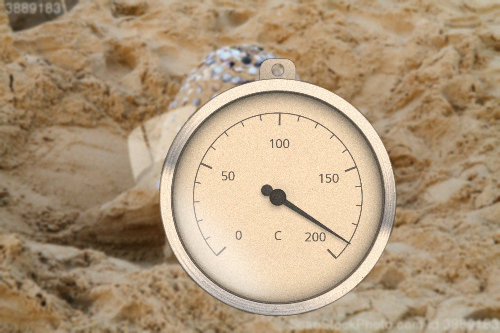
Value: 190 °C
